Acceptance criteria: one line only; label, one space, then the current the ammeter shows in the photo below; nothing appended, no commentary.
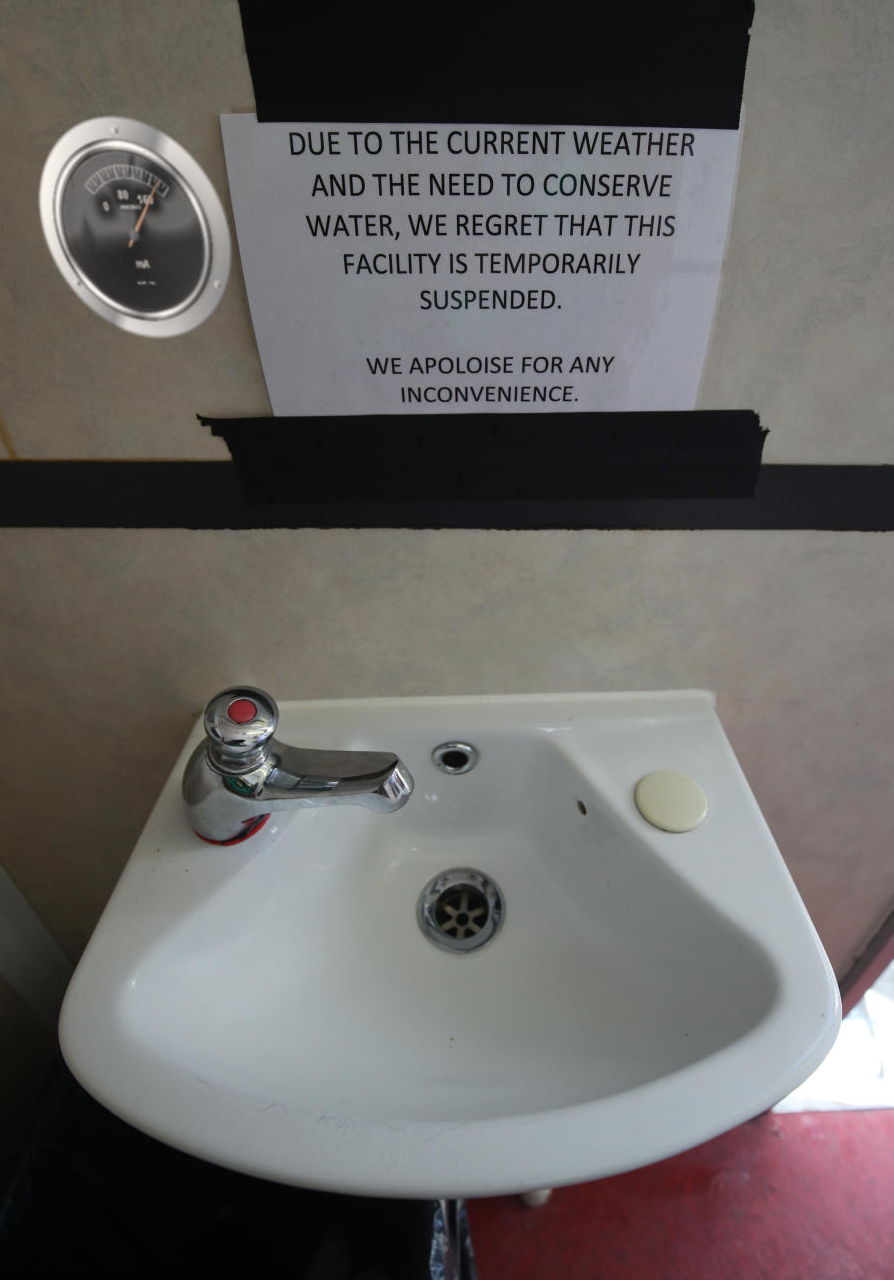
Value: 180 mA
